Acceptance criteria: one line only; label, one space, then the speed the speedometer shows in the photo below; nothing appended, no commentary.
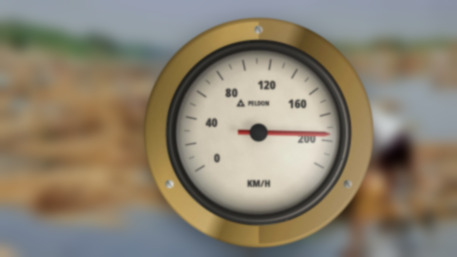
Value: 195 km/h
